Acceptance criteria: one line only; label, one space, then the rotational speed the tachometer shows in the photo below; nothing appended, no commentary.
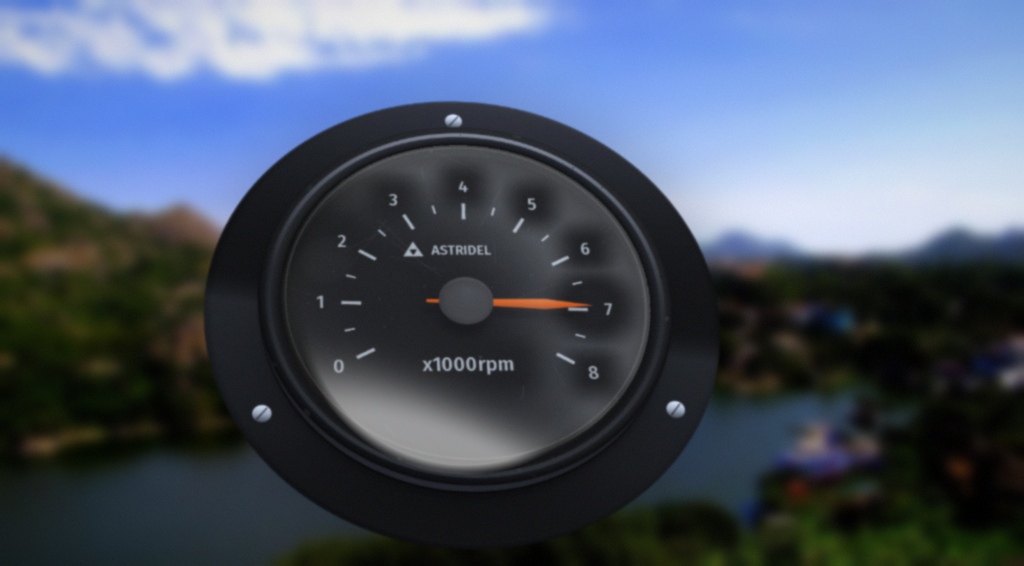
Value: 7000 rpm
